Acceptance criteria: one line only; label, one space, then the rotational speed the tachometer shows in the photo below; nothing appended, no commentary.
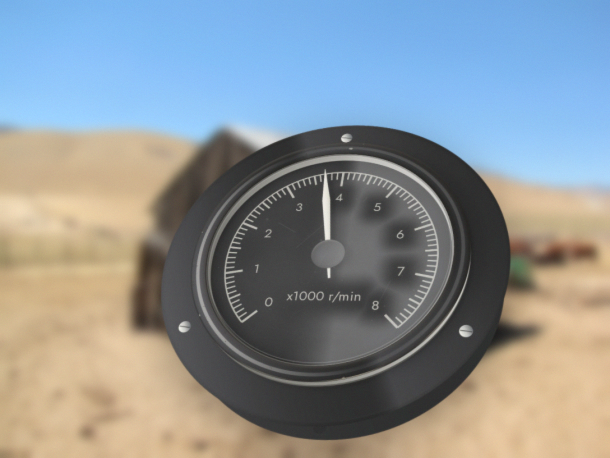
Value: 3700 rpm
